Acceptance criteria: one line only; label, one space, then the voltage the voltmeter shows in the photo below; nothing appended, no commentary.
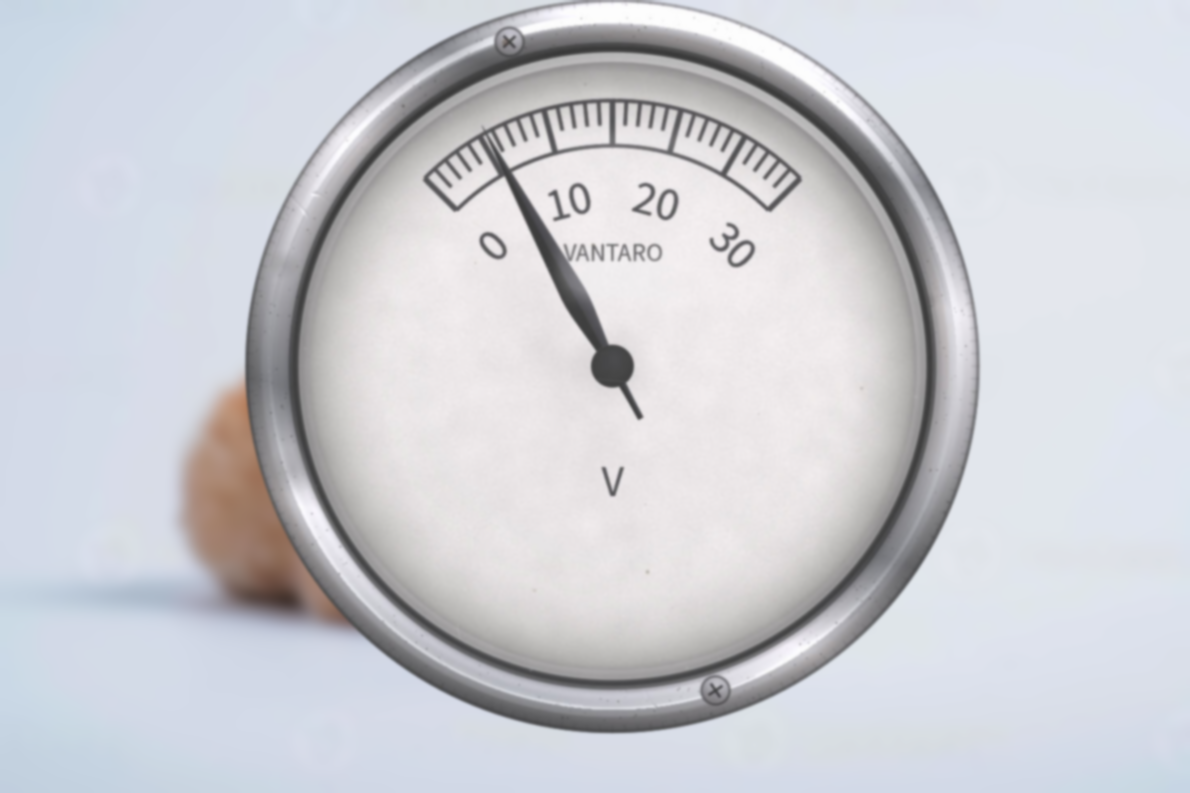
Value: 5.5 V
